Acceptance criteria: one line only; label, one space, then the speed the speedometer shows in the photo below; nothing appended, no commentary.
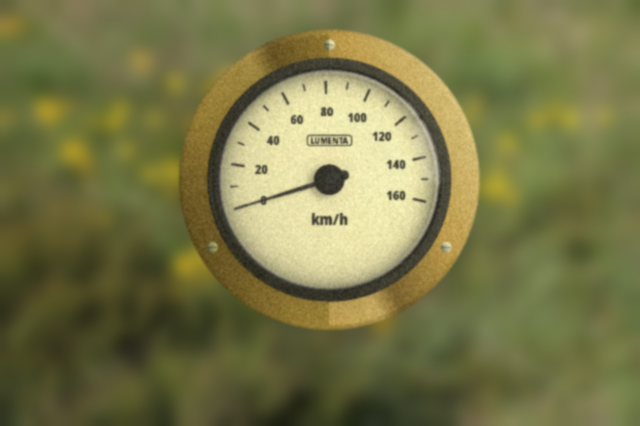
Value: 0 km/h
